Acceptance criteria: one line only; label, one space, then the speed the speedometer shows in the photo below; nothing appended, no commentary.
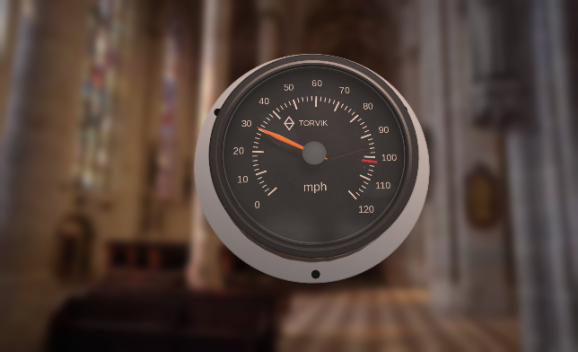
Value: 30 mph
